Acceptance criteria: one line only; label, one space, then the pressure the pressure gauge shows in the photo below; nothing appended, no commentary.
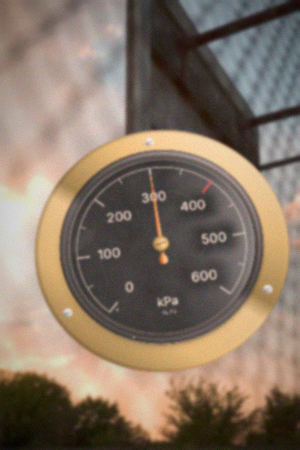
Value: 300 kPa
